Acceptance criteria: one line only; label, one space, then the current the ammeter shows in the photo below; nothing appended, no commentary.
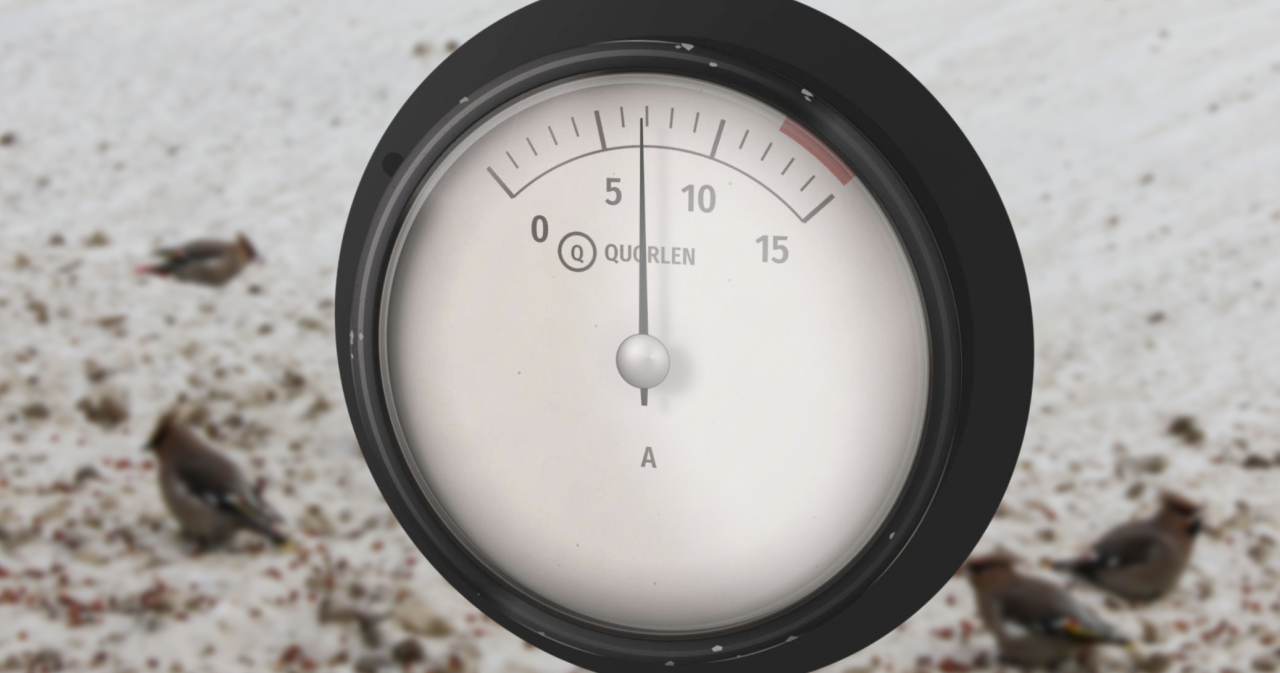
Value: 7 A
